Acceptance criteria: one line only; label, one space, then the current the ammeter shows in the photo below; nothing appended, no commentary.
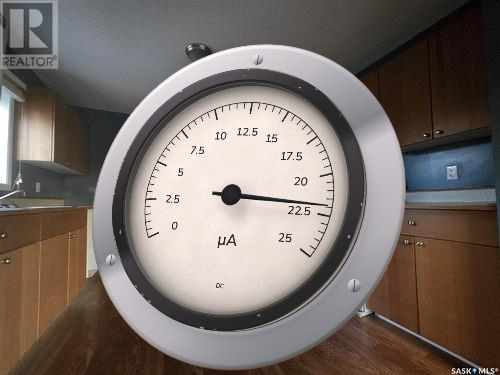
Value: 22 µA
